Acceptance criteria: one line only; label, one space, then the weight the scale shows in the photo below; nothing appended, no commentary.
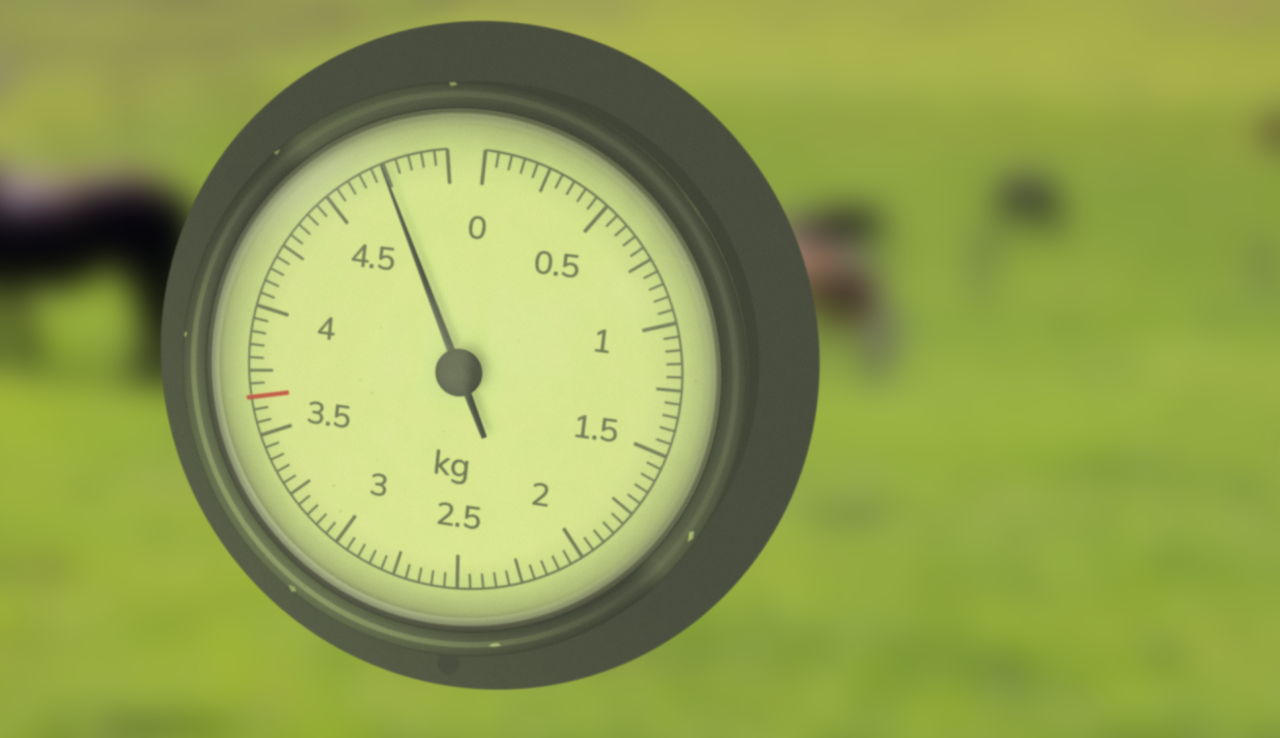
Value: 4.75 kg
